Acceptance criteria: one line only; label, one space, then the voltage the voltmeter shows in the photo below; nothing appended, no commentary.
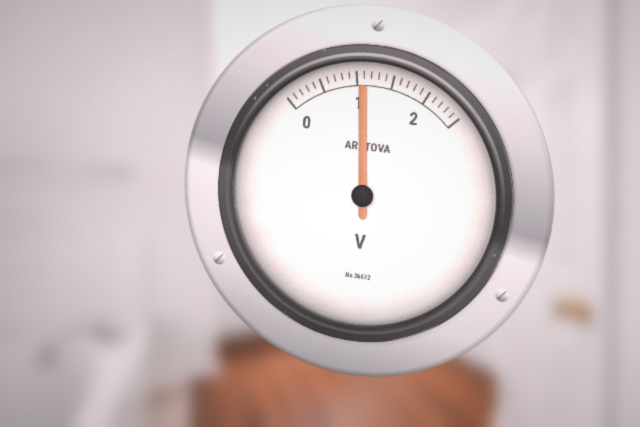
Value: 1.1 V
